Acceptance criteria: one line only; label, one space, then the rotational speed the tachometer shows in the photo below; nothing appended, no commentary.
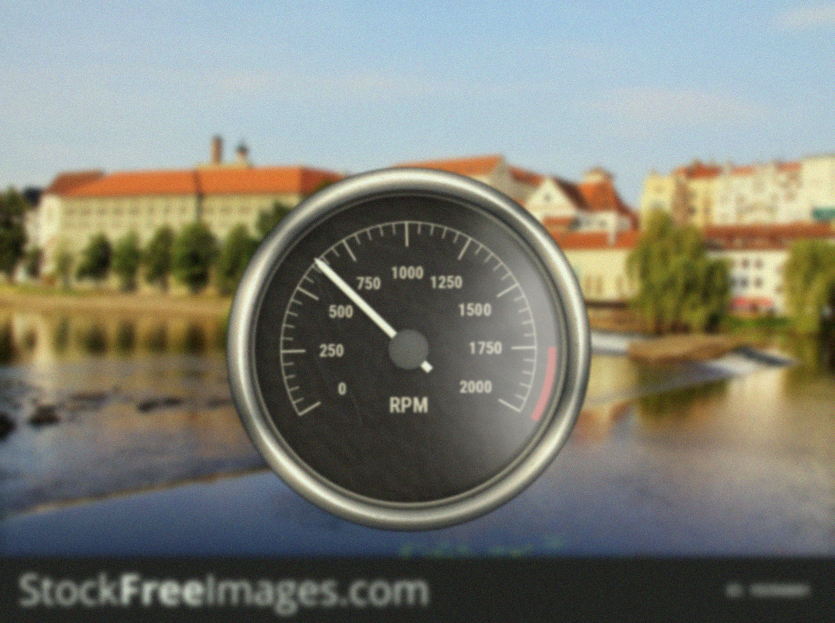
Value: 625 rpm
